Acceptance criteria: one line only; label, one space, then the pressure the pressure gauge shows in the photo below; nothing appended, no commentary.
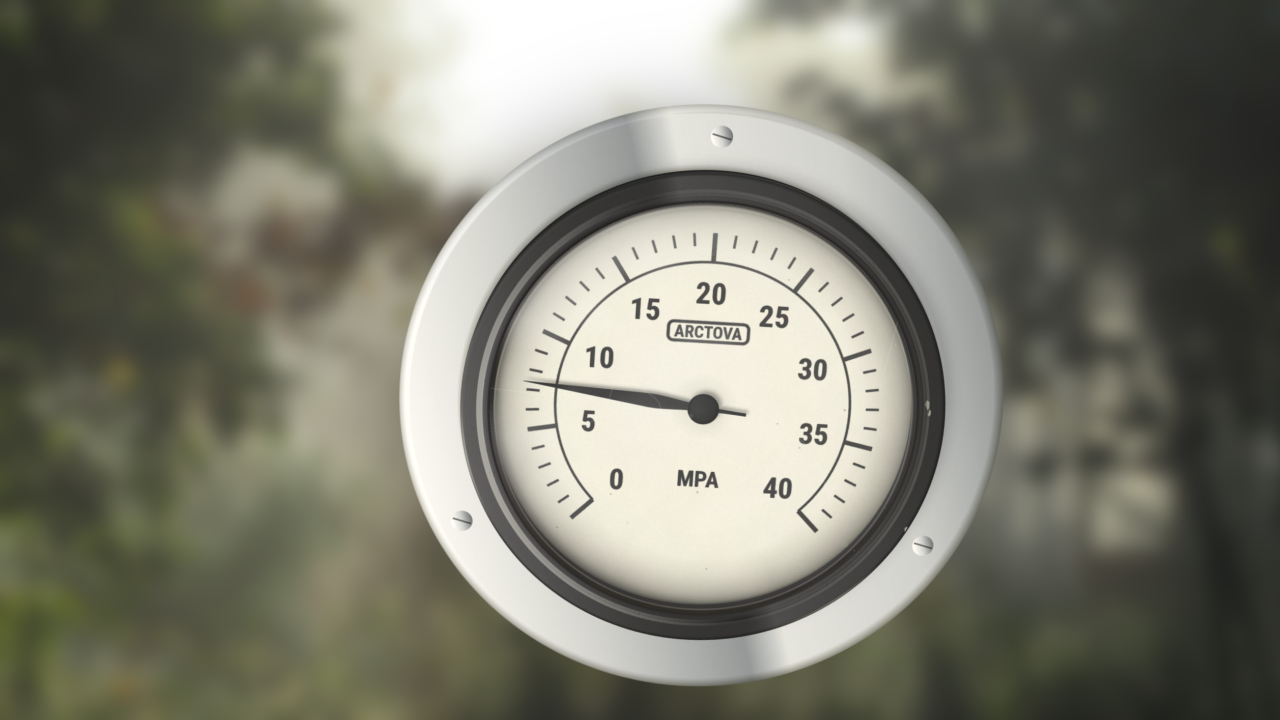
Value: 7.5 MPa
